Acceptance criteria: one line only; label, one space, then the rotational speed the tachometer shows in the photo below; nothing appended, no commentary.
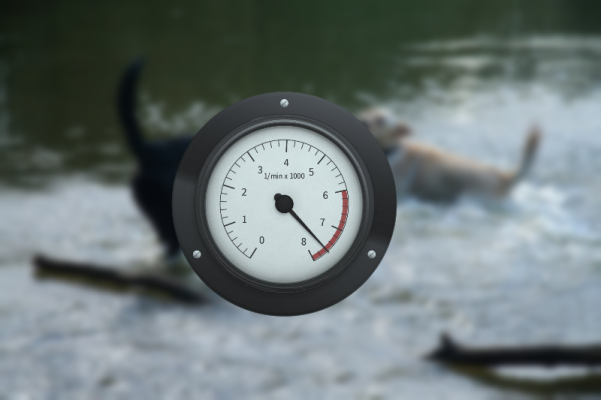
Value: 7600 rpm
